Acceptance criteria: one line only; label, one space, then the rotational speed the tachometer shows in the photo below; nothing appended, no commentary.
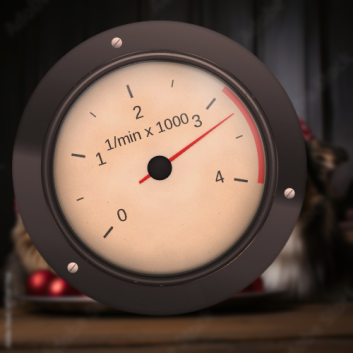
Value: 3250 rpm
